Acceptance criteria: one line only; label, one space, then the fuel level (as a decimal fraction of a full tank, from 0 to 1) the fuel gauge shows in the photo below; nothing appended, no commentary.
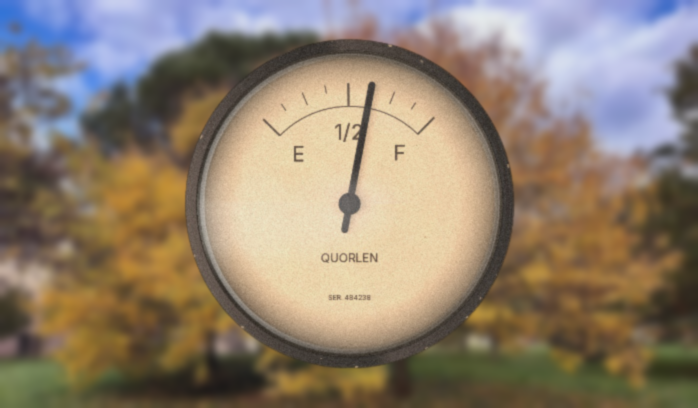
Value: 0.625
